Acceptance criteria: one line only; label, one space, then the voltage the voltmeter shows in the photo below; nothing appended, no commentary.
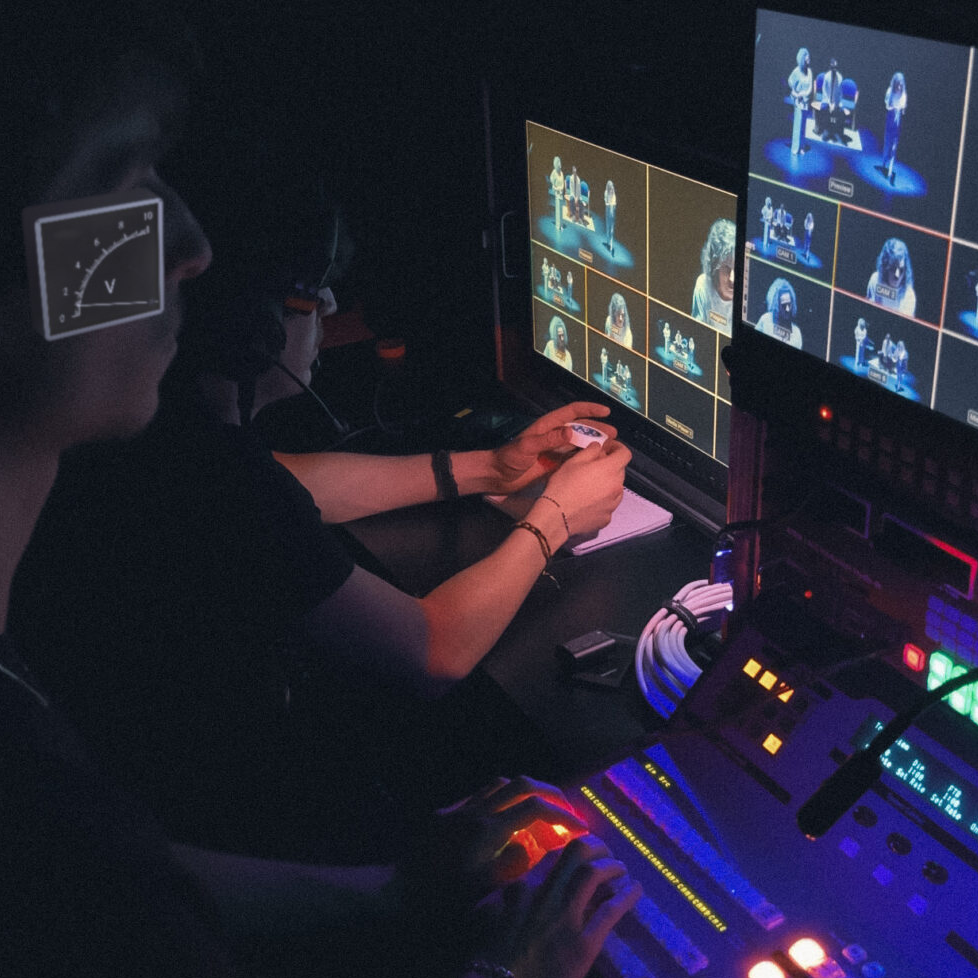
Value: 1 V
